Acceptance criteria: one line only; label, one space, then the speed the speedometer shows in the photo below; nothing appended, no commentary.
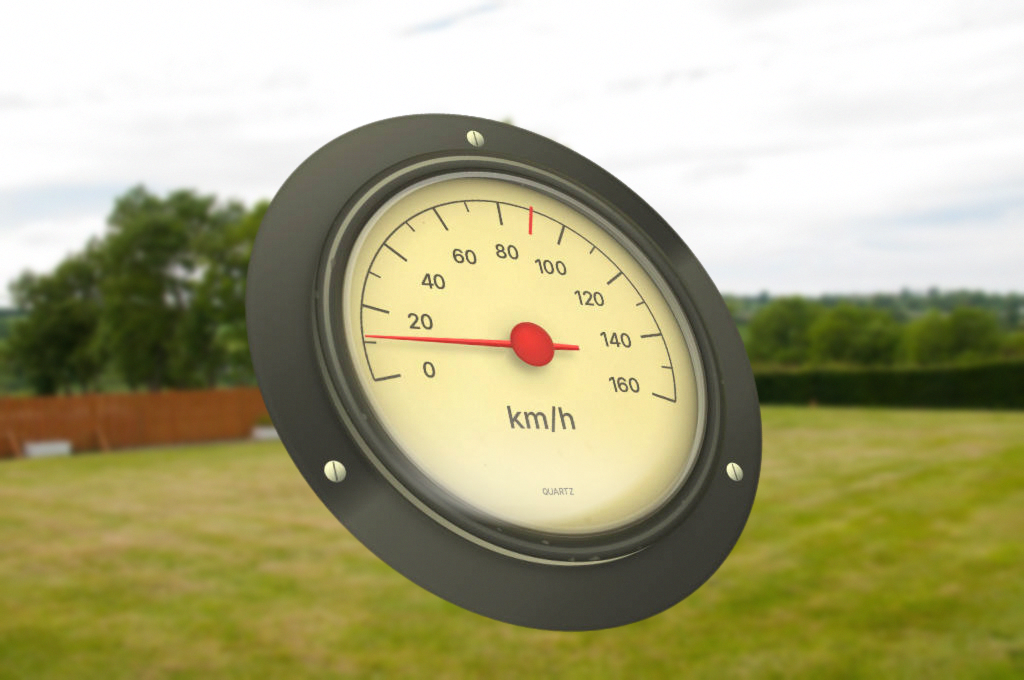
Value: 10 km/h
